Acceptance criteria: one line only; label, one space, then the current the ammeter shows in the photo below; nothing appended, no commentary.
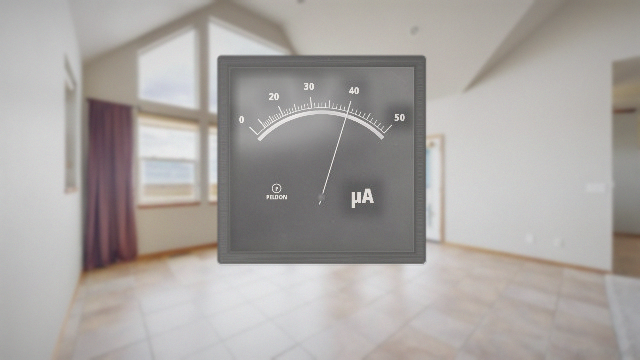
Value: 40 µA
